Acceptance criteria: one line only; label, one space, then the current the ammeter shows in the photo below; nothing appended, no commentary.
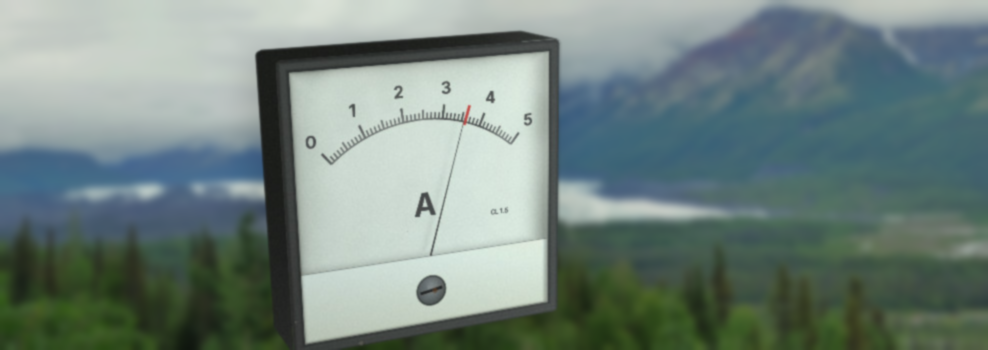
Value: 3.5 A
